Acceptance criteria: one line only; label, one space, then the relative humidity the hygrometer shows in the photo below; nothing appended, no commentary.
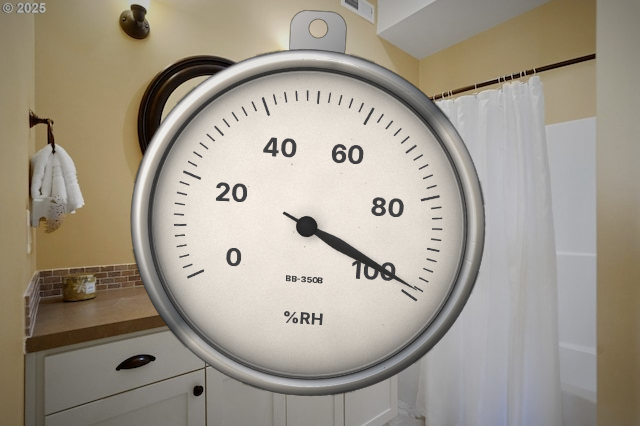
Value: 98 %
